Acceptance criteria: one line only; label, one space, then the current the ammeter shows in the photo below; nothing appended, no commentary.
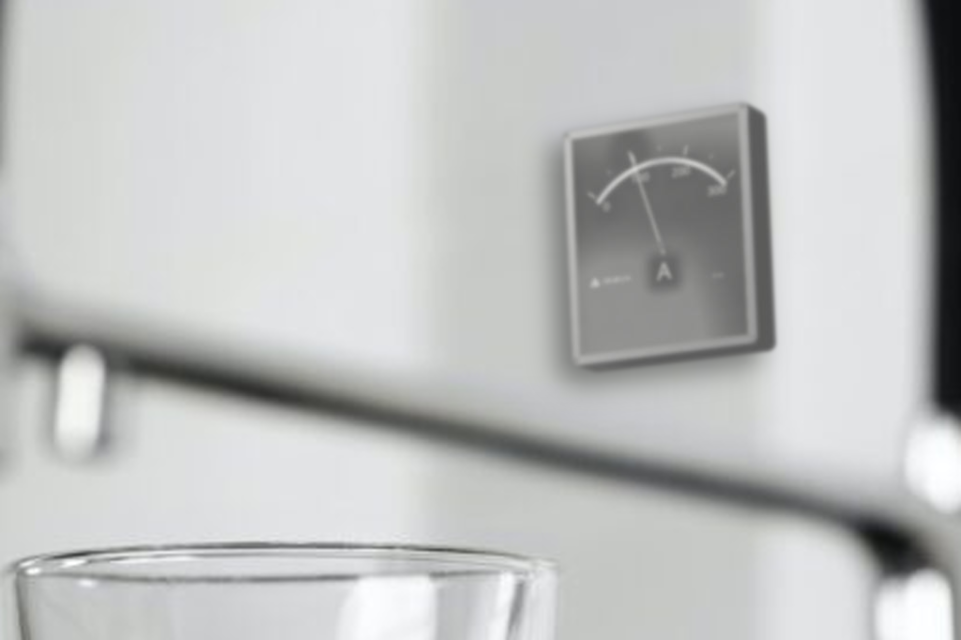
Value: 100 A
